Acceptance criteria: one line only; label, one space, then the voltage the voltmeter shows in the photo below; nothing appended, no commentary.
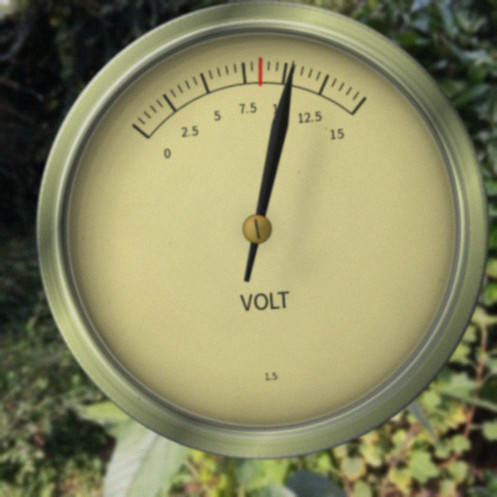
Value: 10.5 V
